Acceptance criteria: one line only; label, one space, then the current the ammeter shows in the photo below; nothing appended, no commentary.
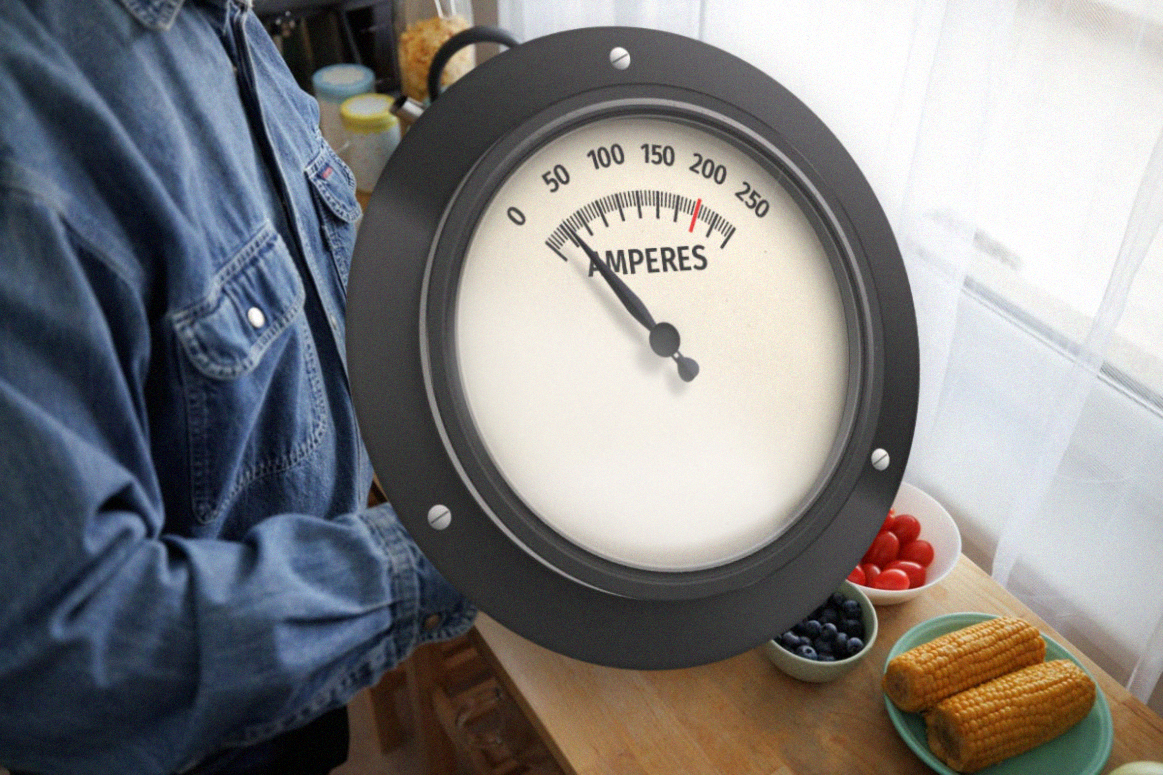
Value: 25 A
